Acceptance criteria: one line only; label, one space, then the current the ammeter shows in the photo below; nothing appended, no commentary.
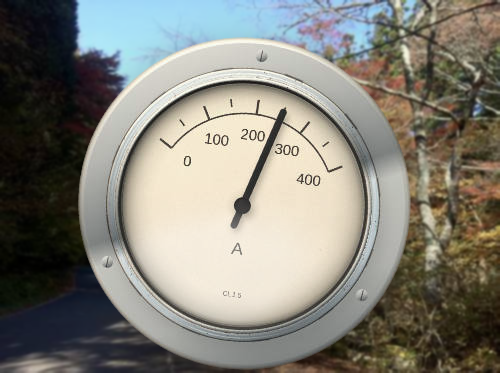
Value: 250 A
